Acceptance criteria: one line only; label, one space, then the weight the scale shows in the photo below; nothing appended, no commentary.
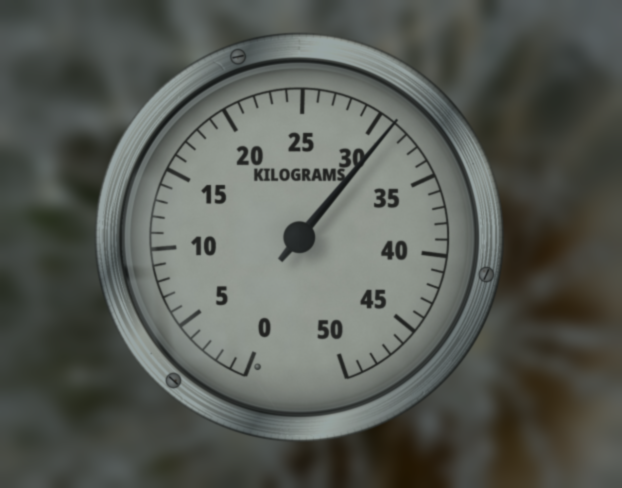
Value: 31 kg
